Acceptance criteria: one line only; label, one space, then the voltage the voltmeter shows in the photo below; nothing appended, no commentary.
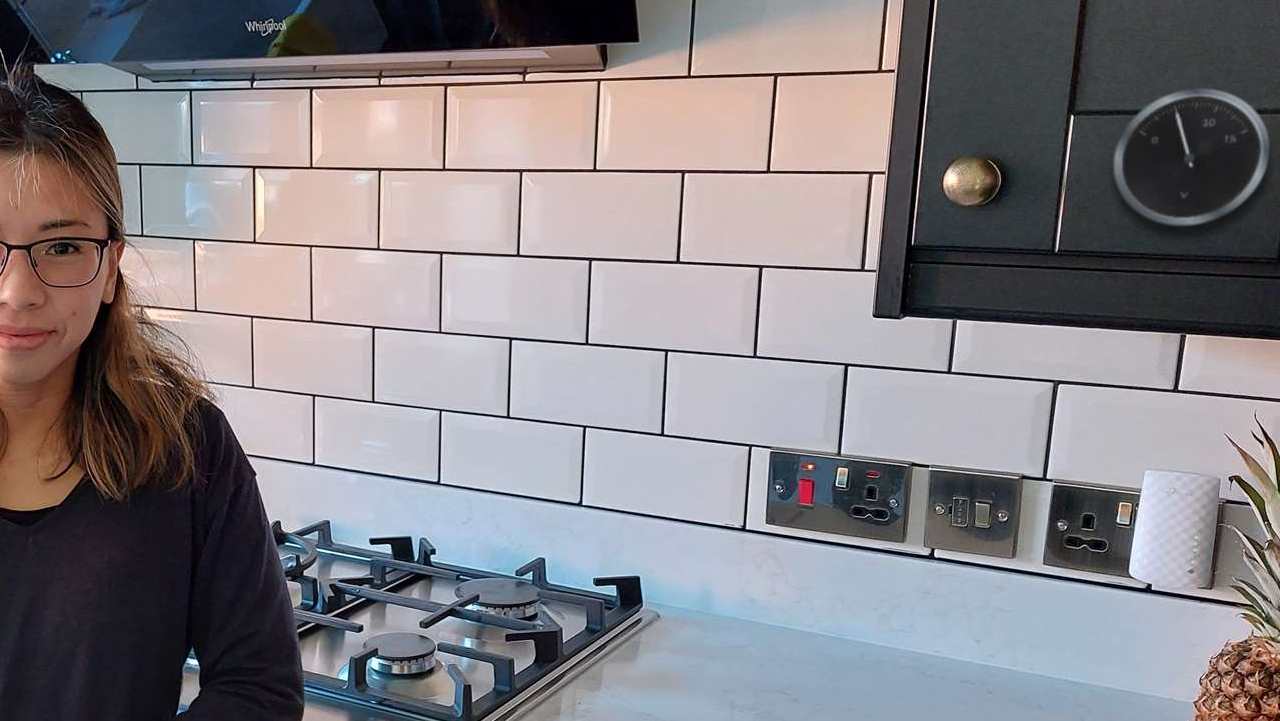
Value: 5 V
